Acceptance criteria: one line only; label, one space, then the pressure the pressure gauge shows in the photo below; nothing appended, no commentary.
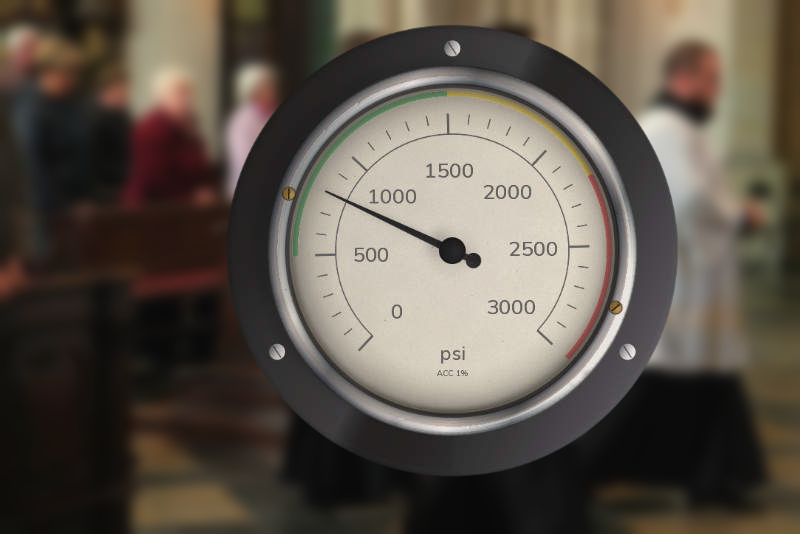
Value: 800 psi
